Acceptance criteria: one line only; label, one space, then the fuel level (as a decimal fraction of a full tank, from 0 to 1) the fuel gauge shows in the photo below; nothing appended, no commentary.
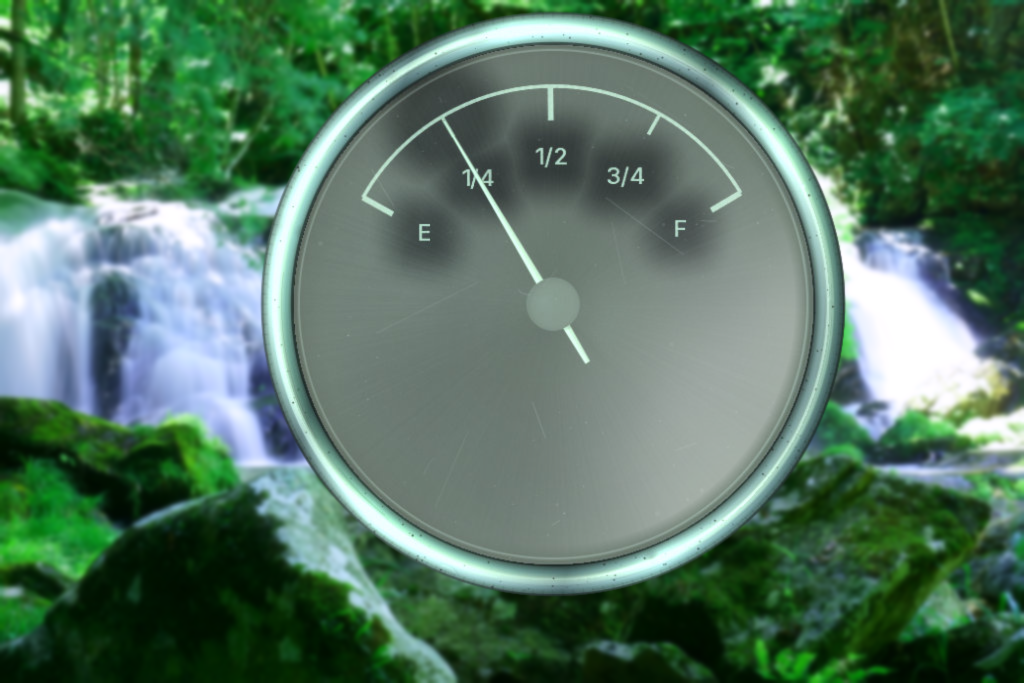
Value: 0.25
